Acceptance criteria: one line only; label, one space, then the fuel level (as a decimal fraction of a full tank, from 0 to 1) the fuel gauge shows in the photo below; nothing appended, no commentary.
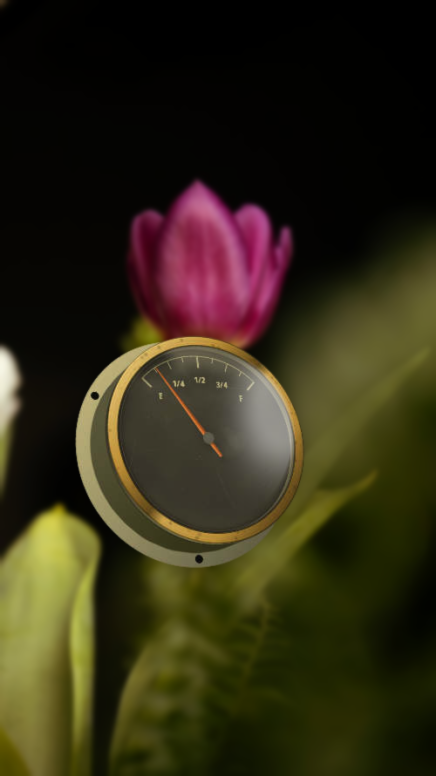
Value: 0.125
